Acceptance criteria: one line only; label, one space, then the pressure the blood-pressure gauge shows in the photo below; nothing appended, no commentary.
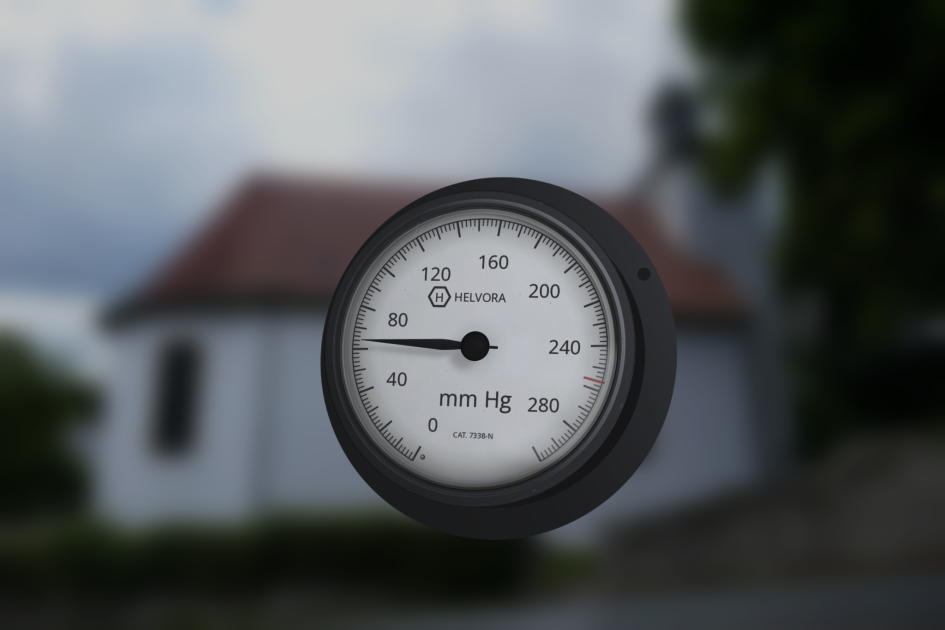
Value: 64 mmHg
